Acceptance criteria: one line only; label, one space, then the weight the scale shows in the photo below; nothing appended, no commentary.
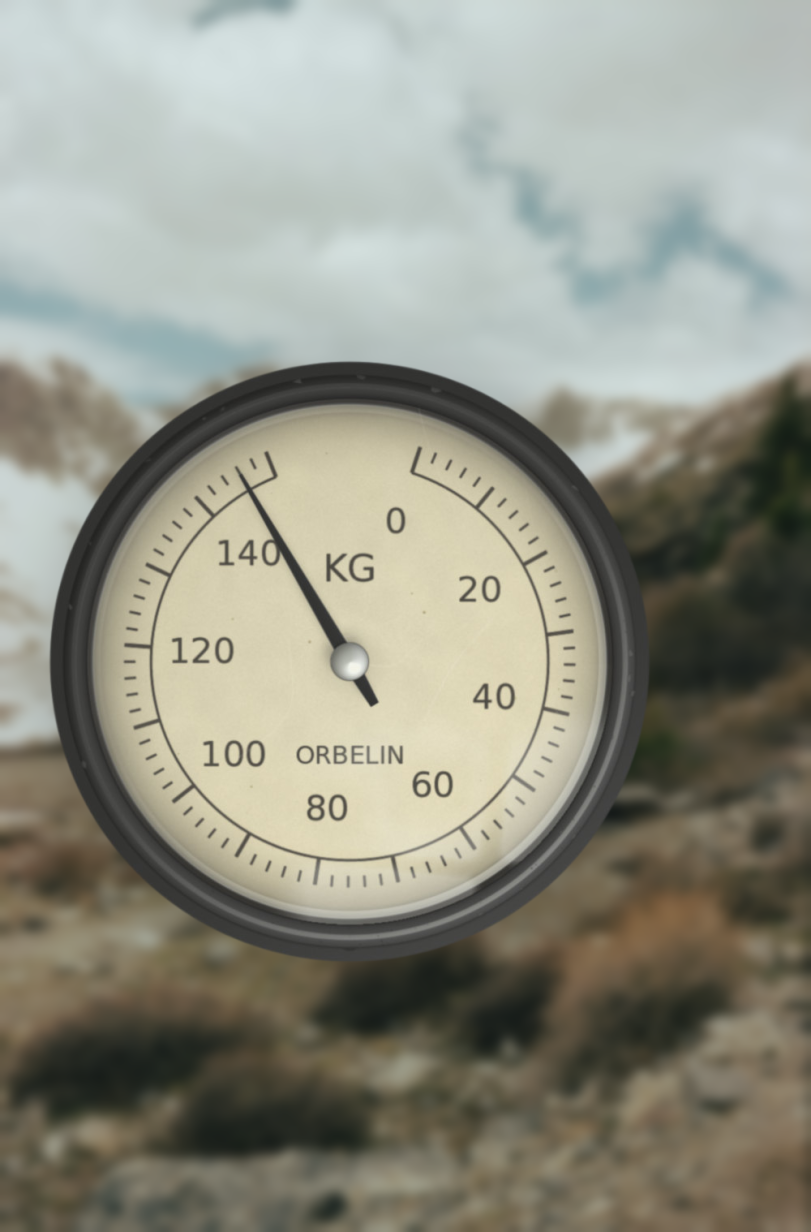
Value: 146 kg
